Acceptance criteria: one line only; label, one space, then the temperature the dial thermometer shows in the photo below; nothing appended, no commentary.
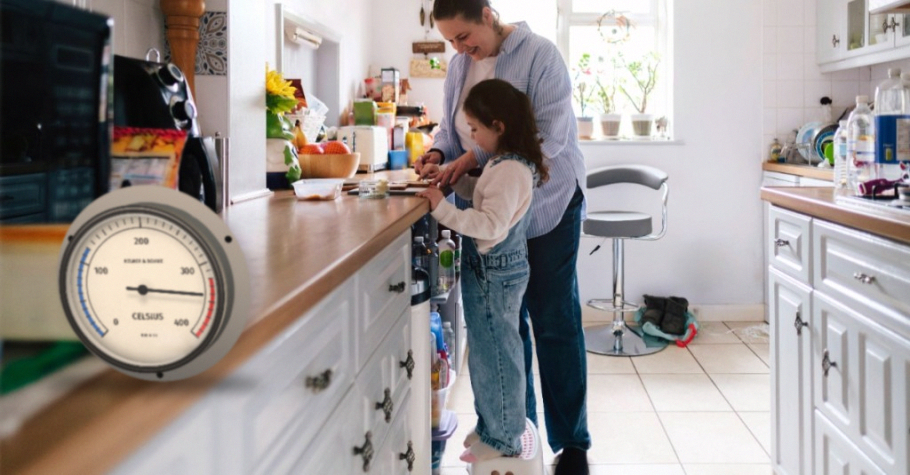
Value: 340 °C
